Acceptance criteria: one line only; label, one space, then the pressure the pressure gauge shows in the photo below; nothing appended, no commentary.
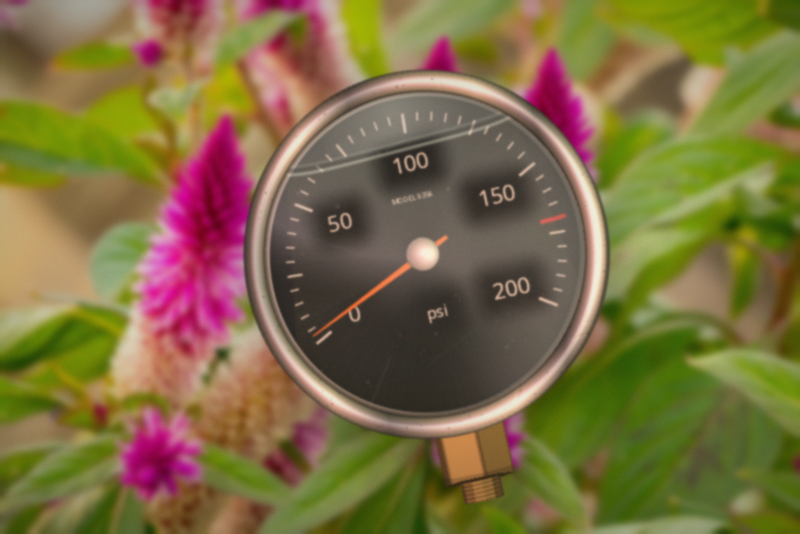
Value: 2.5 psi
